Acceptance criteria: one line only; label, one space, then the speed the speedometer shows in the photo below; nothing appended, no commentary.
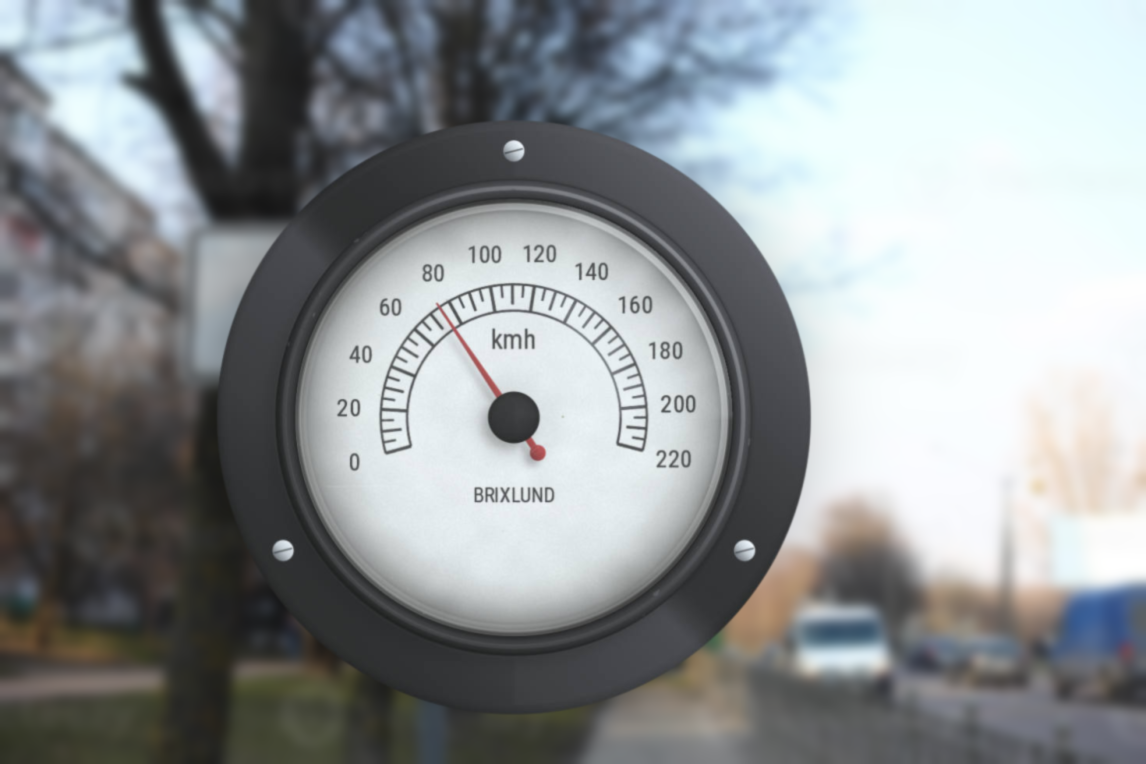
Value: 75 km/h
